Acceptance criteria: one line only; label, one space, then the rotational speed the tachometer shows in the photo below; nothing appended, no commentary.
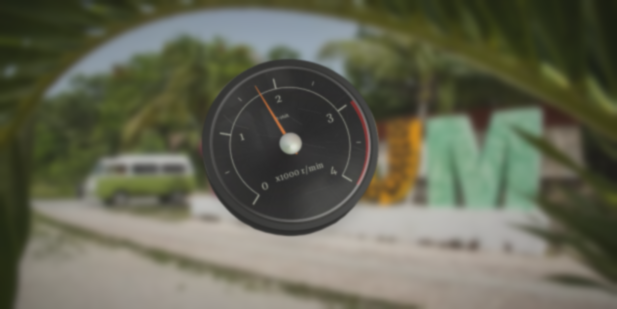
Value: 1750 rpm
